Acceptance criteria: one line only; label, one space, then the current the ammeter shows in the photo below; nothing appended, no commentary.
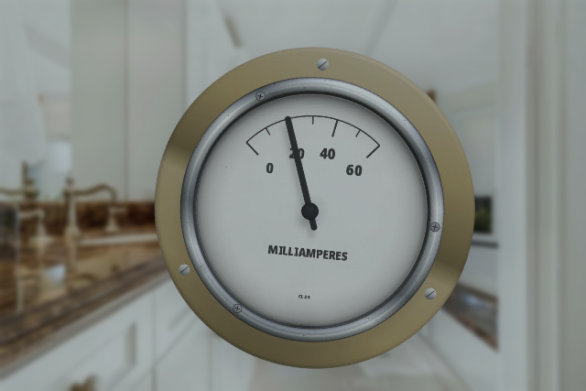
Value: 20 mA
